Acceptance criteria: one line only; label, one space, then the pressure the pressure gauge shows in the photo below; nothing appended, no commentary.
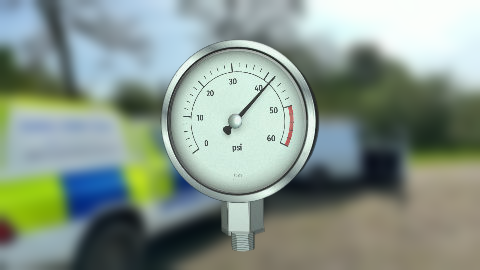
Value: 42 psi
